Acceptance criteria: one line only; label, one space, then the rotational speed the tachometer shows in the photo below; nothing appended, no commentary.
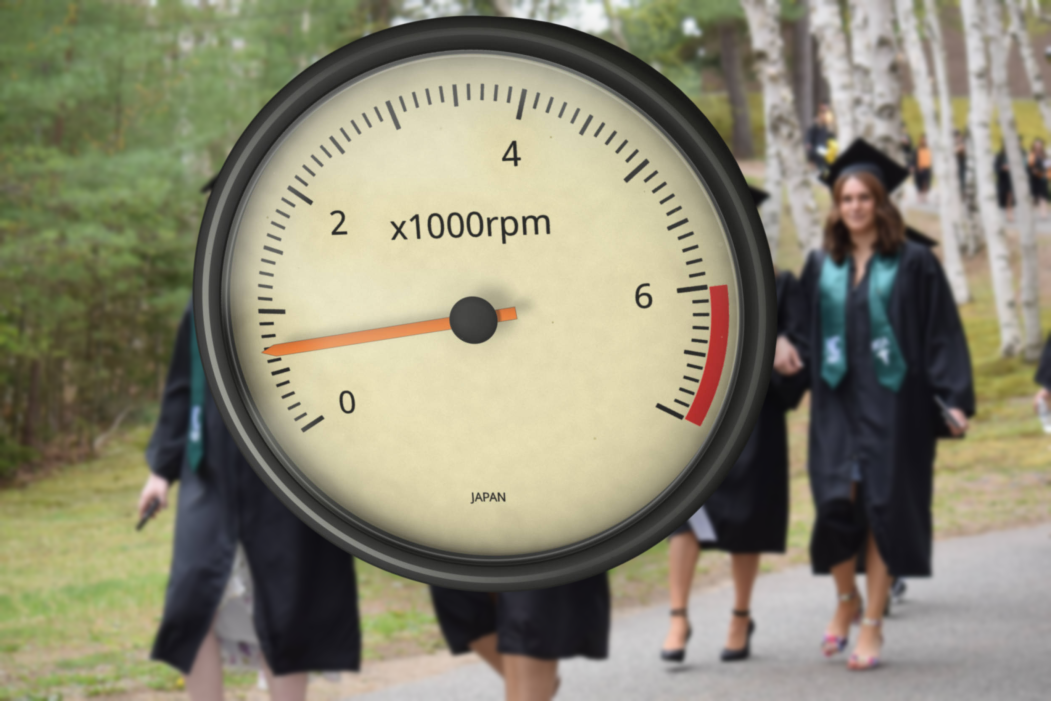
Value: 700 rpm
